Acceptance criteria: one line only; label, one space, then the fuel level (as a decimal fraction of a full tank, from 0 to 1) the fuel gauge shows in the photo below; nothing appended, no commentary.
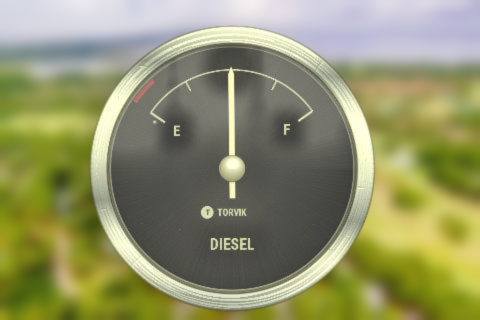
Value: 0.5
